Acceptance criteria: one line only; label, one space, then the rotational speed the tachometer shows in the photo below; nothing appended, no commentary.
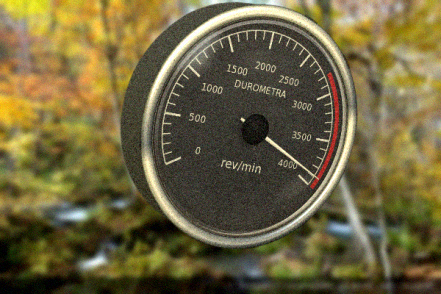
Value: 3900 rpm
